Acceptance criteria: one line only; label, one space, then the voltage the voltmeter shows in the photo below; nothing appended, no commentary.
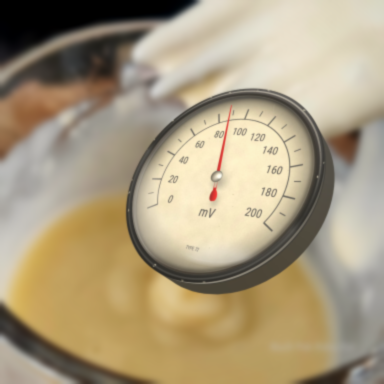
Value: 90 mV
